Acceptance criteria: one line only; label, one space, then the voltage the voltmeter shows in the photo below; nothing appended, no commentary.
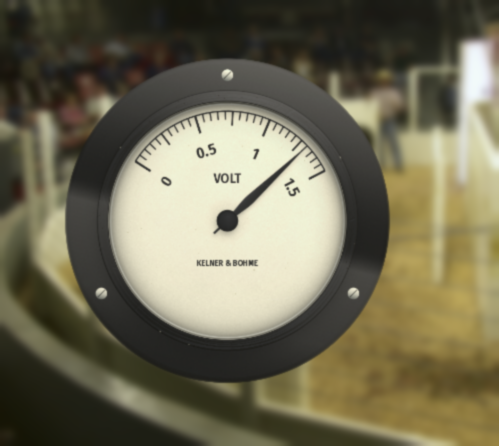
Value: 1.3 V
